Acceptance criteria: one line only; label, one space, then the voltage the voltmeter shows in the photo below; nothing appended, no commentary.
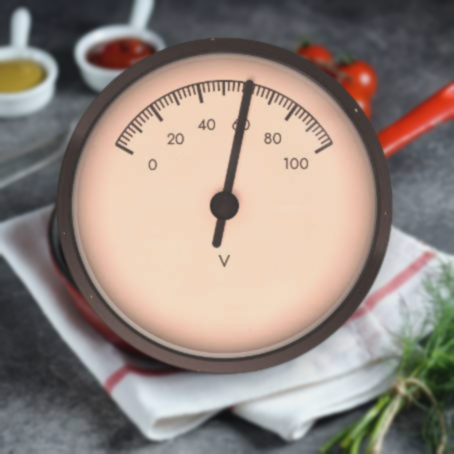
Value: 60 V
